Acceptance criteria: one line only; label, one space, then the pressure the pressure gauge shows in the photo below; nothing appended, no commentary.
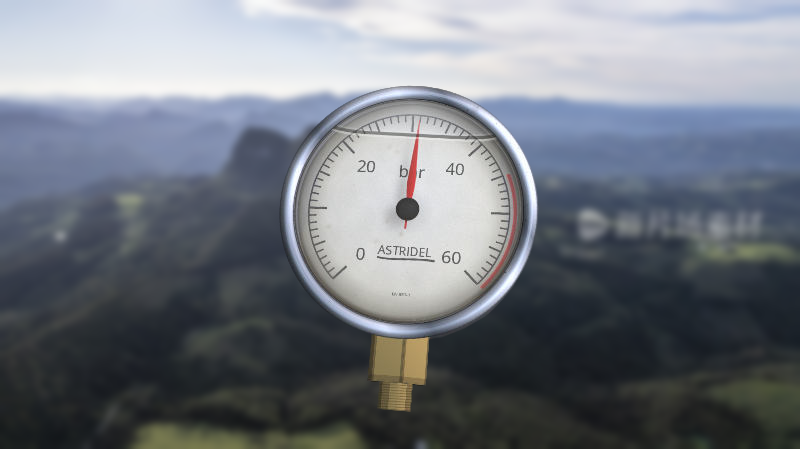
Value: 31 bar
